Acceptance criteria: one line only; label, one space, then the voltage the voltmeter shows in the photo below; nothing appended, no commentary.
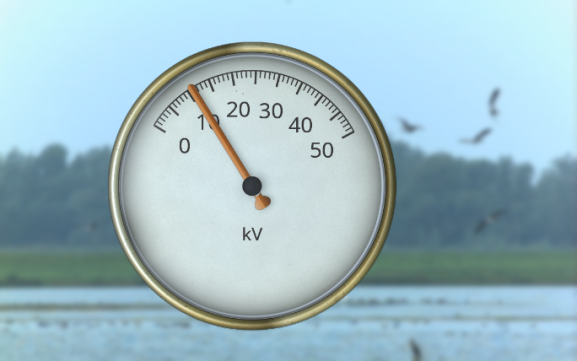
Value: 11 kV
